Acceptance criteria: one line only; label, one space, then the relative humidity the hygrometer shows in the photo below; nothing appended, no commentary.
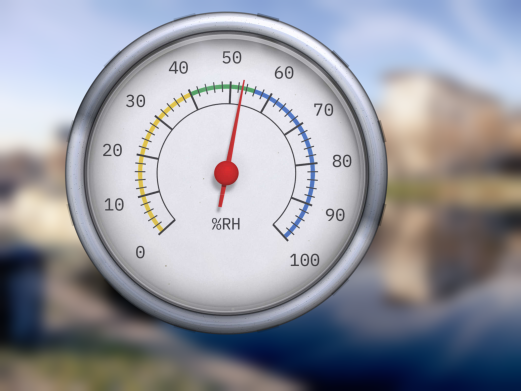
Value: 53 %
